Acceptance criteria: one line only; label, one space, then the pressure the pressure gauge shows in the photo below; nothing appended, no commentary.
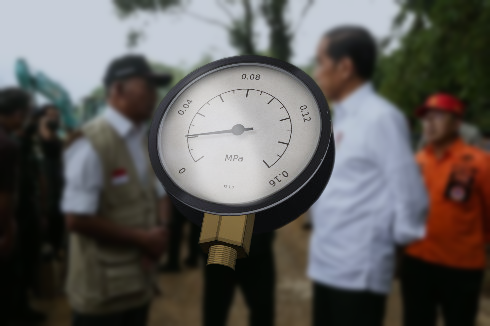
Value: 0.02 MPa
